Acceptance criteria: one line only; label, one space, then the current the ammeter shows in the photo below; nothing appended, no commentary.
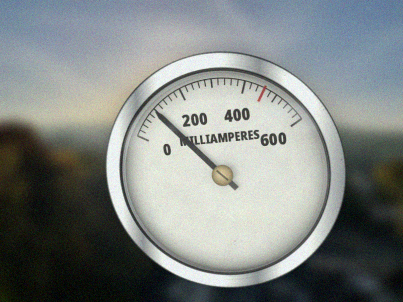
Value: 100 mA
